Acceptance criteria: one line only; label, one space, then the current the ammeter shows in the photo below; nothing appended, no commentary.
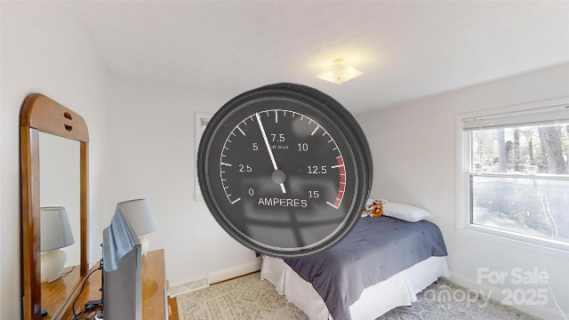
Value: 6.5 A
